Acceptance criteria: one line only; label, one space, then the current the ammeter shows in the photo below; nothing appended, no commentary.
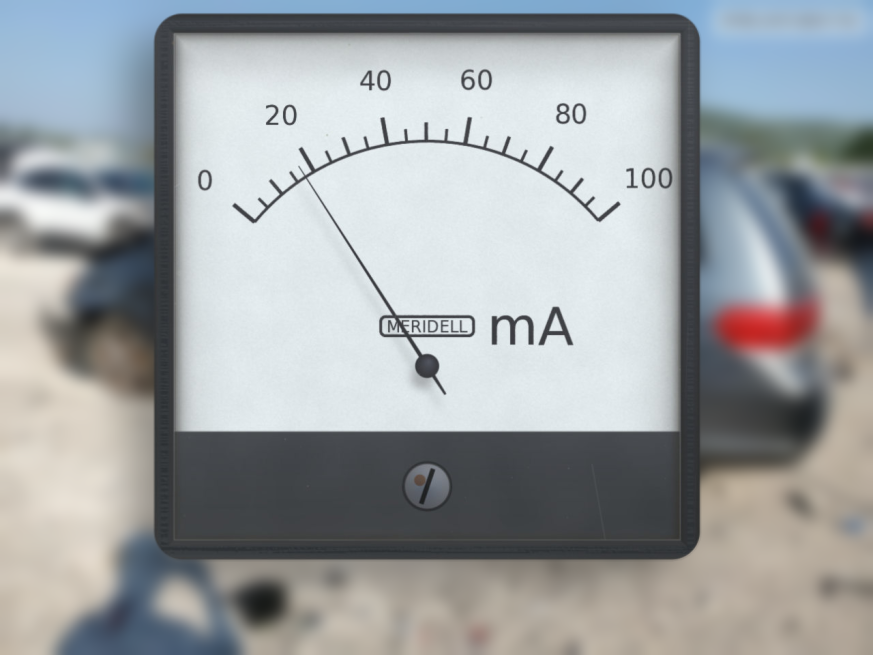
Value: 17.5 mA
